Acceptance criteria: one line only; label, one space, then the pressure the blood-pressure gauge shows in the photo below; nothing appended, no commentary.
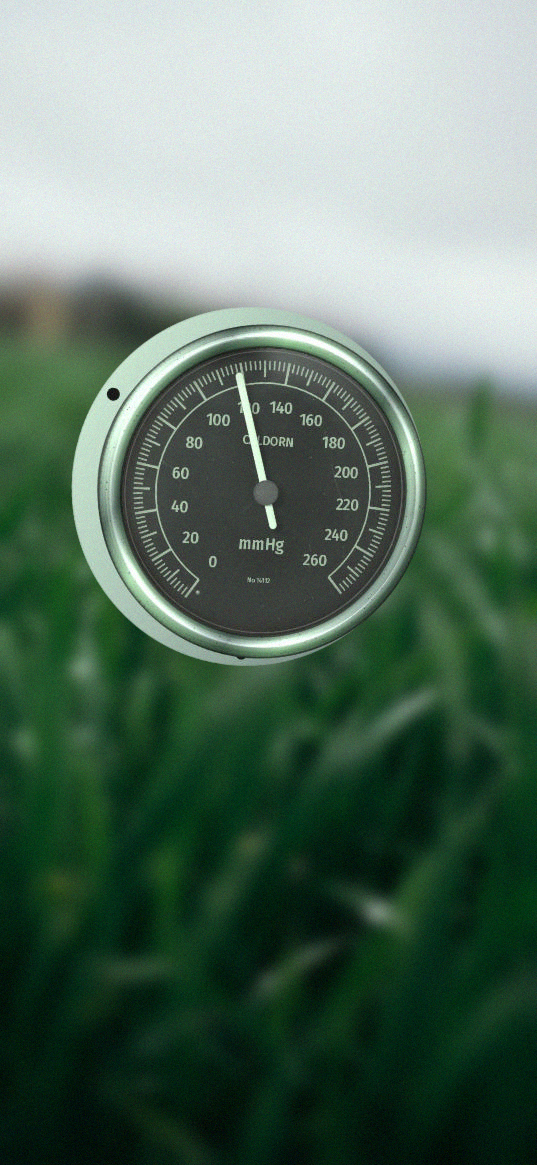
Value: 118 mmHg
